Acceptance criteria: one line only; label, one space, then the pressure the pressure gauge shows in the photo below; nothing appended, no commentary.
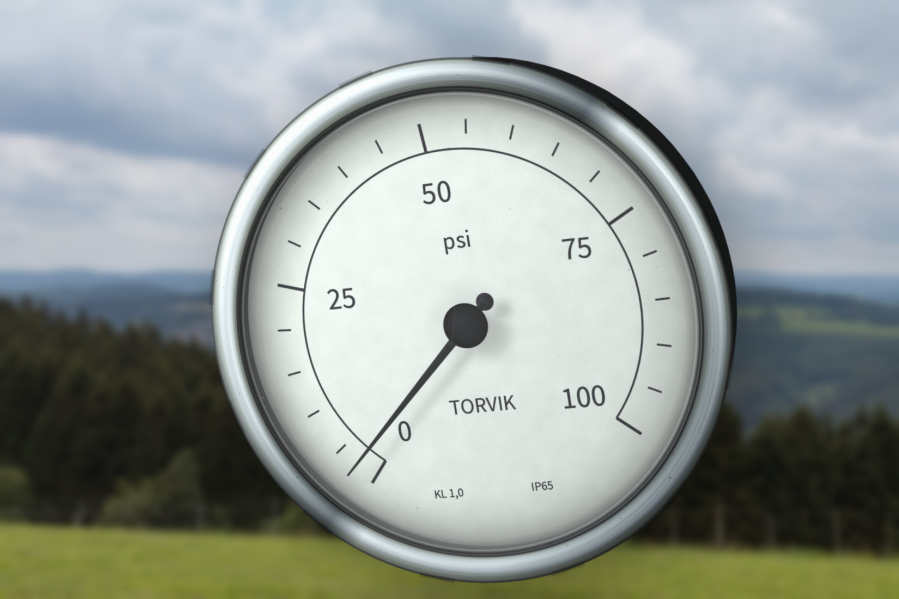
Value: 2.5 psi
